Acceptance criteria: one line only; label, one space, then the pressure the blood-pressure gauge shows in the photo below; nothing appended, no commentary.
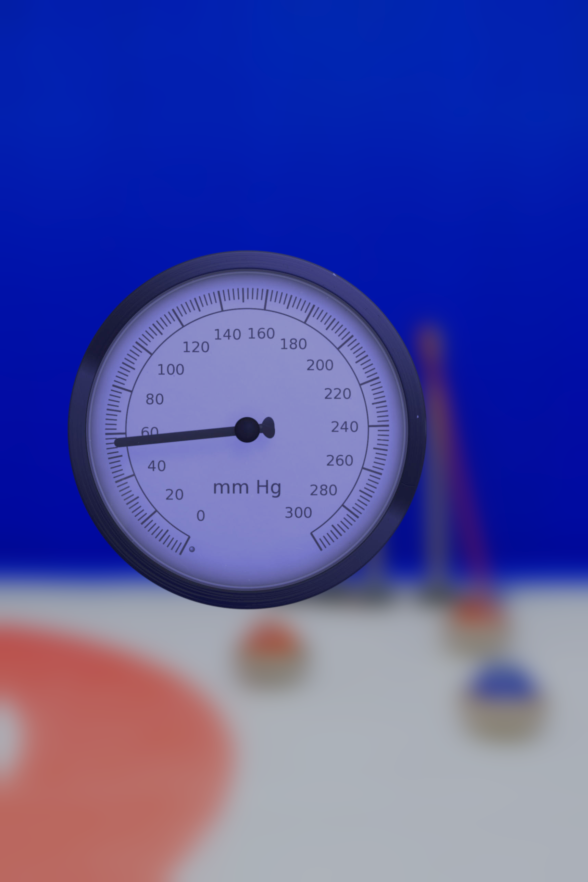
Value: 56 mmHg
